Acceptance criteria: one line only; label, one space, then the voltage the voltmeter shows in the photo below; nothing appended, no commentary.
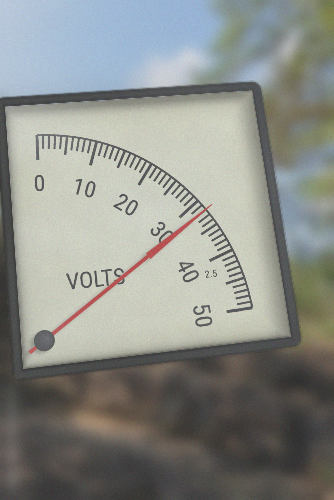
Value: 32 V
